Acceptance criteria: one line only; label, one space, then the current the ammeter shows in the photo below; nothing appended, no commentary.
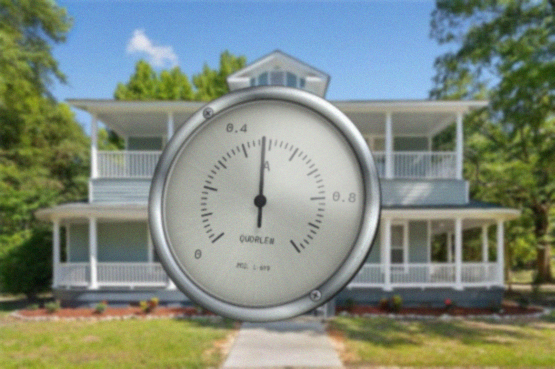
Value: 0.48 A
